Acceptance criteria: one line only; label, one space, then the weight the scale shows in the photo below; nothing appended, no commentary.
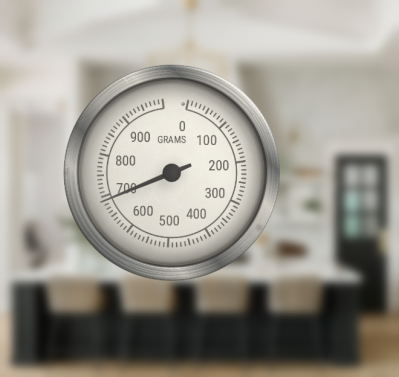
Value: 690 g
